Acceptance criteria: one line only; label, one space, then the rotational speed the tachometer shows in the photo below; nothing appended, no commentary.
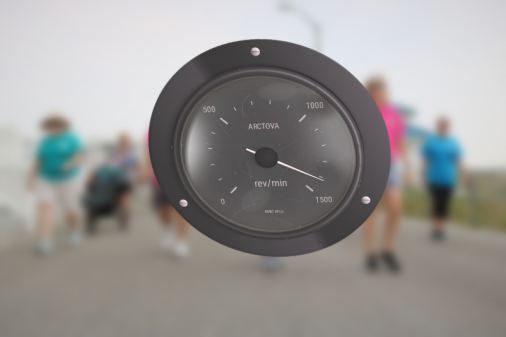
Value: 1400 rpm
